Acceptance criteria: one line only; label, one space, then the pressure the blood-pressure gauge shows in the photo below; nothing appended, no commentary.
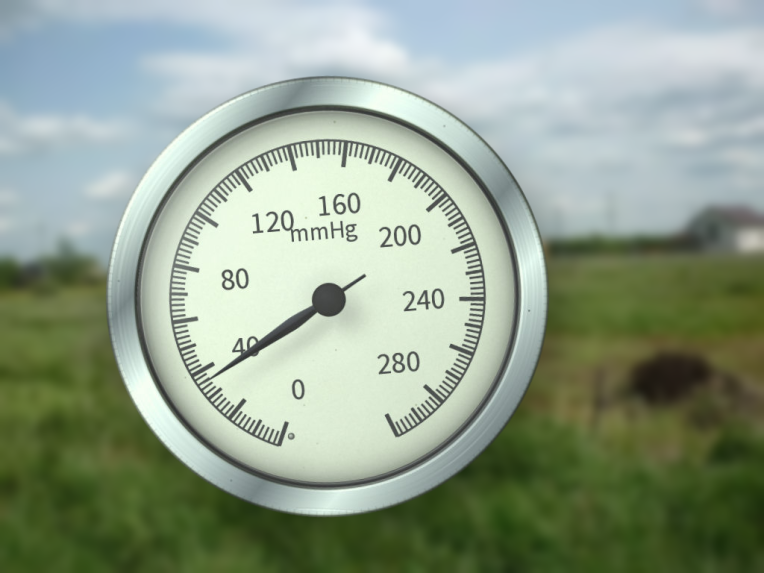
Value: 36 mmHg
